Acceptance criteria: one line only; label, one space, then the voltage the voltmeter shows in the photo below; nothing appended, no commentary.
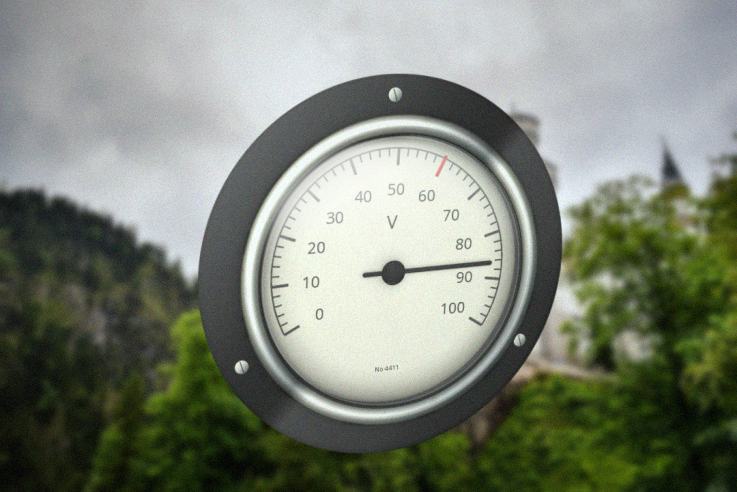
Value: 86 V
